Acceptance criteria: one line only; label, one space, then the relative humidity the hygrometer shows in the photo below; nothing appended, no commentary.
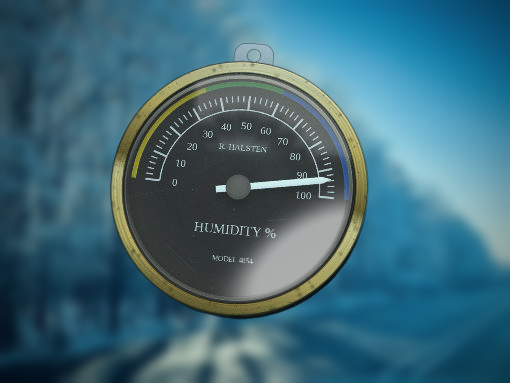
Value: 94 %
